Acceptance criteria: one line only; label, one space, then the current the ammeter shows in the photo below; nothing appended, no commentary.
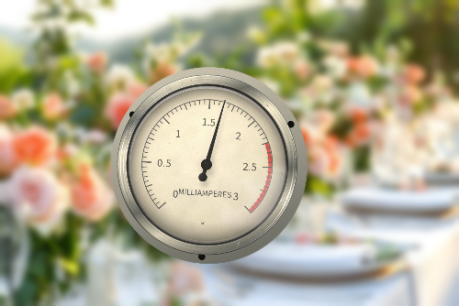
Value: 1.65 mA
